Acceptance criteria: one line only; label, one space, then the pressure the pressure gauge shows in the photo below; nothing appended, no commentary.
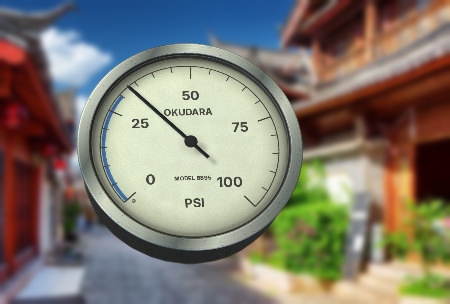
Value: 32.5 psi
